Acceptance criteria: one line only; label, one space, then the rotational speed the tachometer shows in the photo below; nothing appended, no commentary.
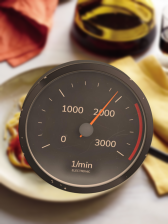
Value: 1900 rpm
